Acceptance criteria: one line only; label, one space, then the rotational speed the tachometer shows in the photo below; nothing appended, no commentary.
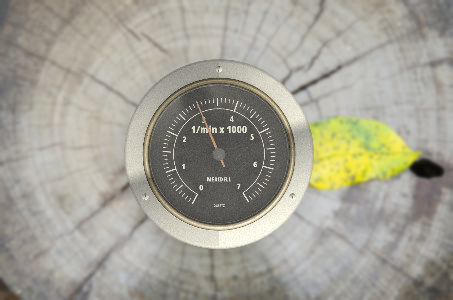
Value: 3000 rpm
